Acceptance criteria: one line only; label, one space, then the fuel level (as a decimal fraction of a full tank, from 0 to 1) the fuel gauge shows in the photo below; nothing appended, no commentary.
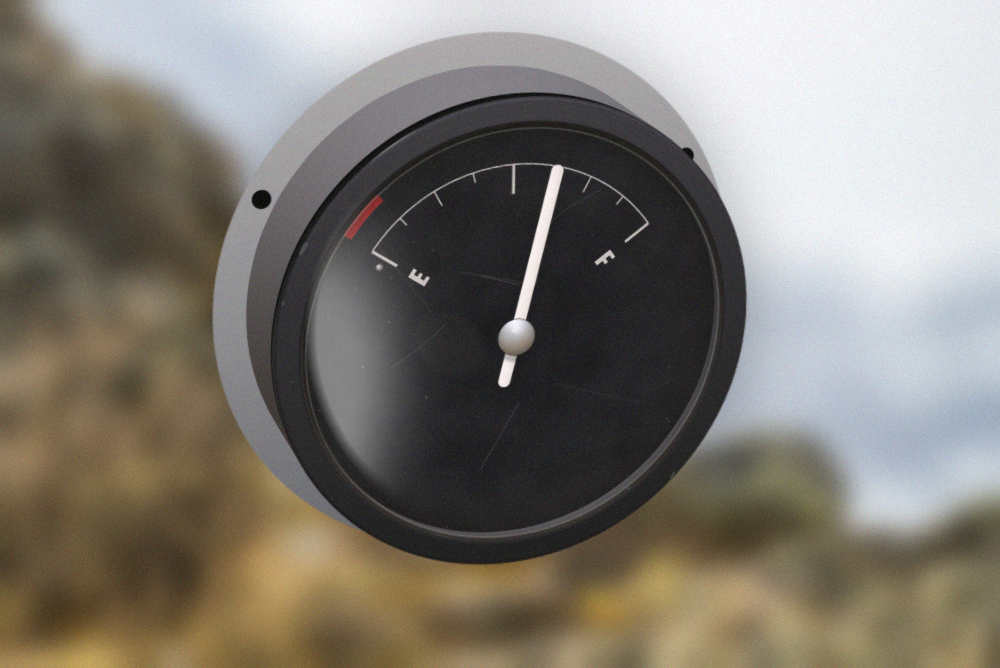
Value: 0.625
